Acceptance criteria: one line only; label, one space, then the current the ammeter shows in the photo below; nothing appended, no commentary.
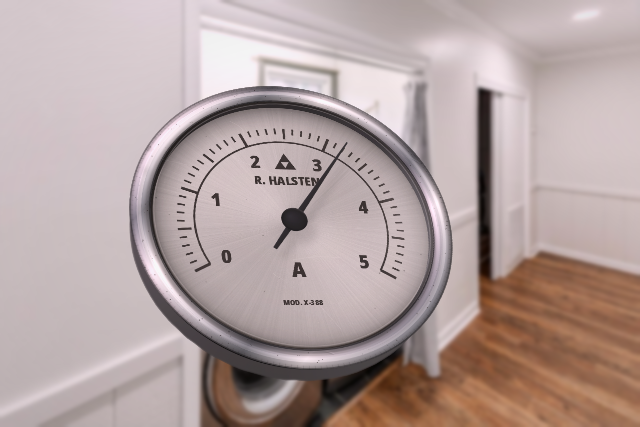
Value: 3.2 A
